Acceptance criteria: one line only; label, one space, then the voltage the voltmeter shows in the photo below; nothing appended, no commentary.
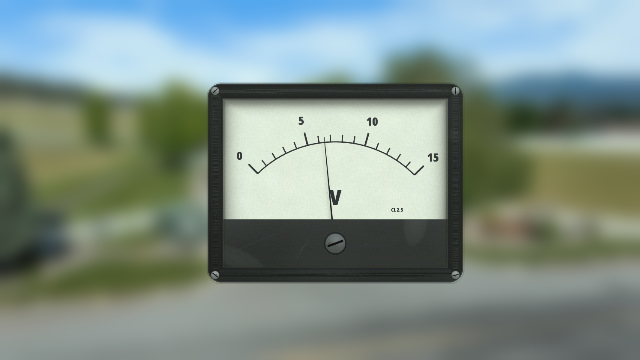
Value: 6.5 V
